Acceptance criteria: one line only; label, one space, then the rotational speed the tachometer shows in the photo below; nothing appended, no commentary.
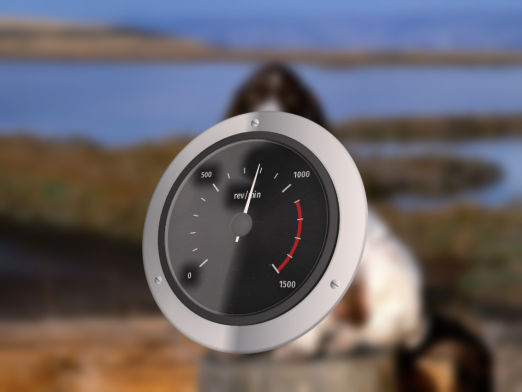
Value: 800 rpm
